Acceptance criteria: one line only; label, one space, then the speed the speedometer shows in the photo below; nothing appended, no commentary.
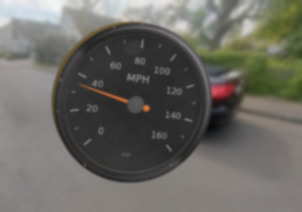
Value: 35 mph
